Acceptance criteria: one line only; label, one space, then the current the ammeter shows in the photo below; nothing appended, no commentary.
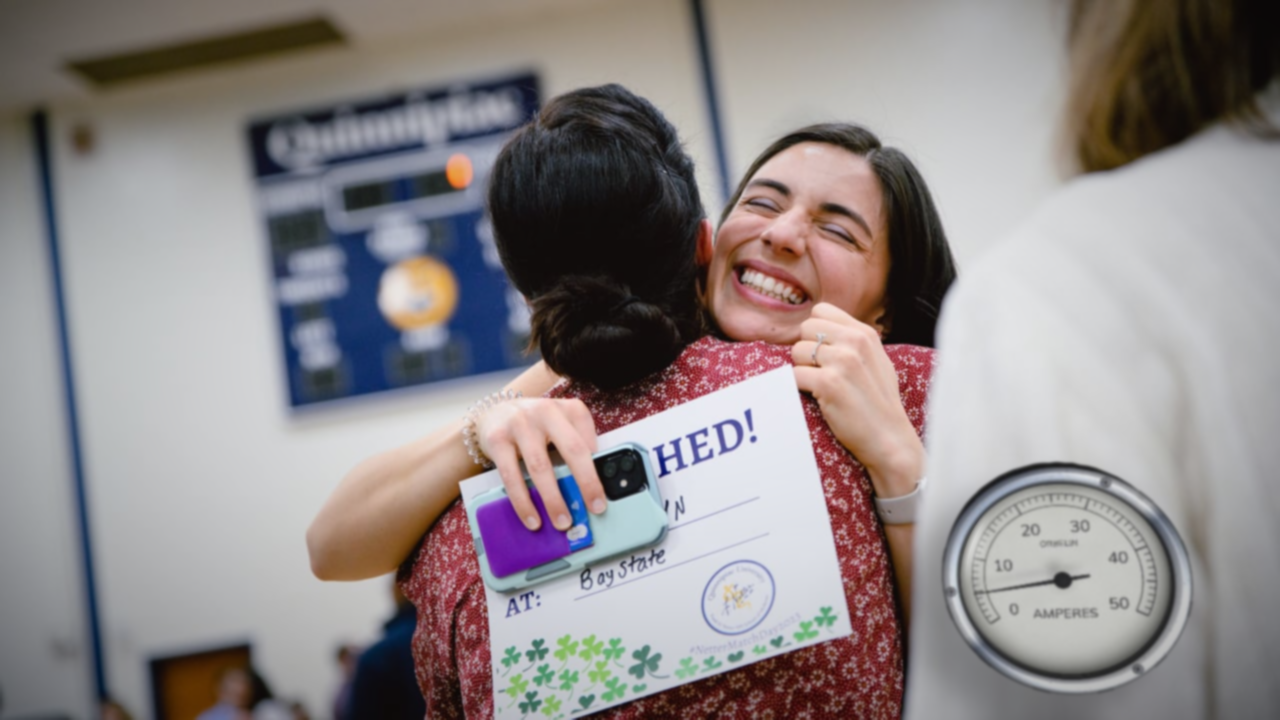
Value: 5 A
